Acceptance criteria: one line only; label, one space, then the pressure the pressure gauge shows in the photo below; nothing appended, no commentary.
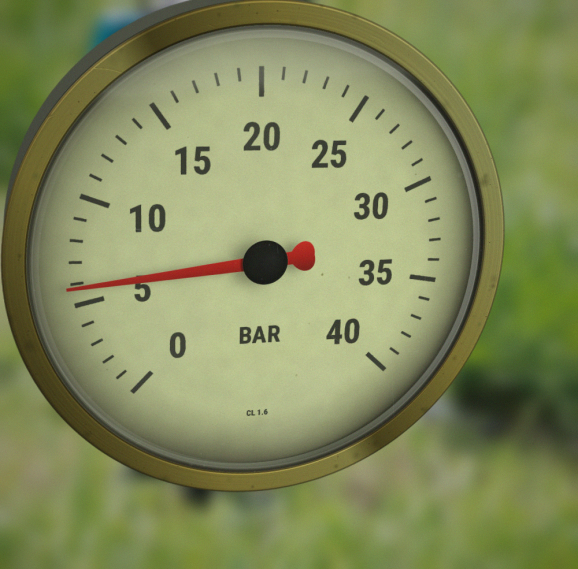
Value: 6 bar
